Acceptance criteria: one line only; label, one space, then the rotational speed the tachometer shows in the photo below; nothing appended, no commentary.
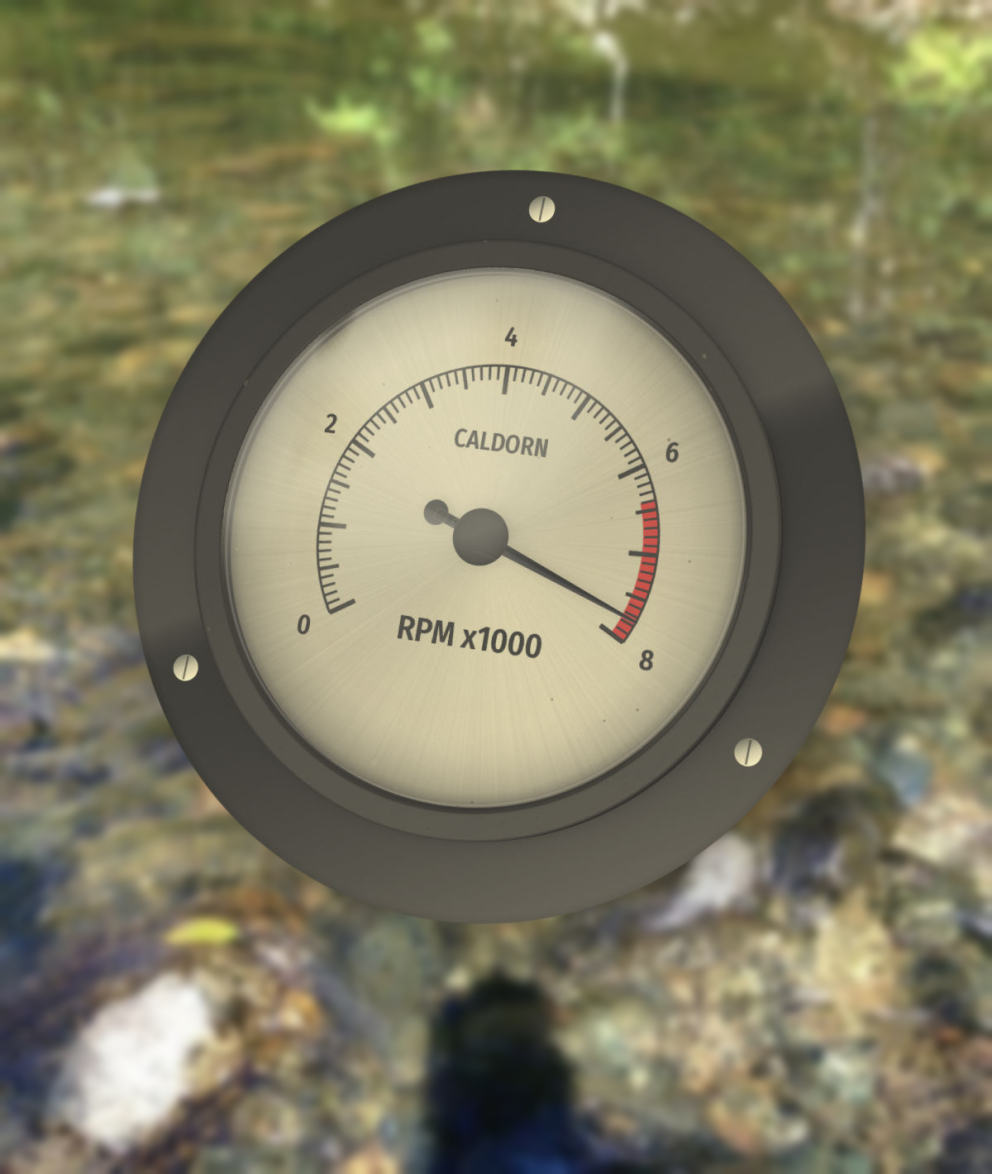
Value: 7750 rpm
